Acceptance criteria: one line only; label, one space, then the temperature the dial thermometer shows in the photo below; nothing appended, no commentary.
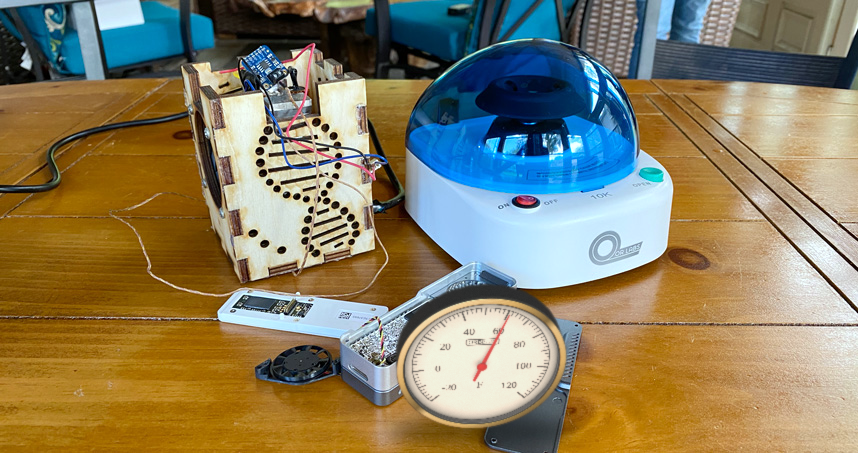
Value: 60 °F
